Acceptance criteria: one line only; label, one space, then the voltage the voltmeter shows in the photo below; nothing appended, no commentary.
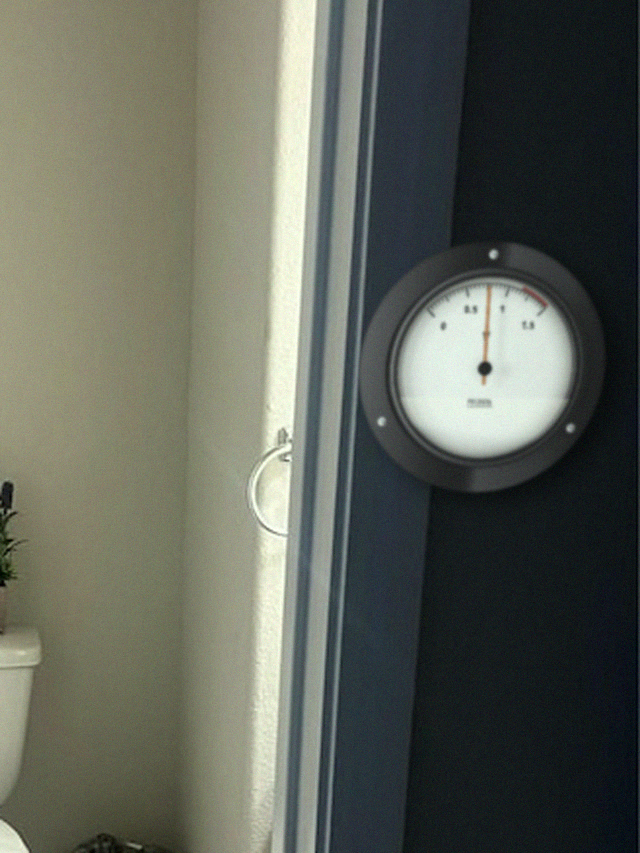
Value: 0.75 V
